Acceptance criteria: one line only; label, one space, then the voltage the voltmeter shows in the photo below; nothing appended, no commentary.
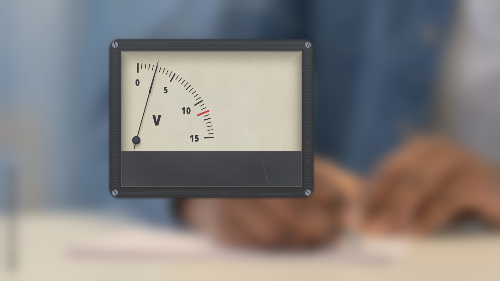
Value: 2.5 V
